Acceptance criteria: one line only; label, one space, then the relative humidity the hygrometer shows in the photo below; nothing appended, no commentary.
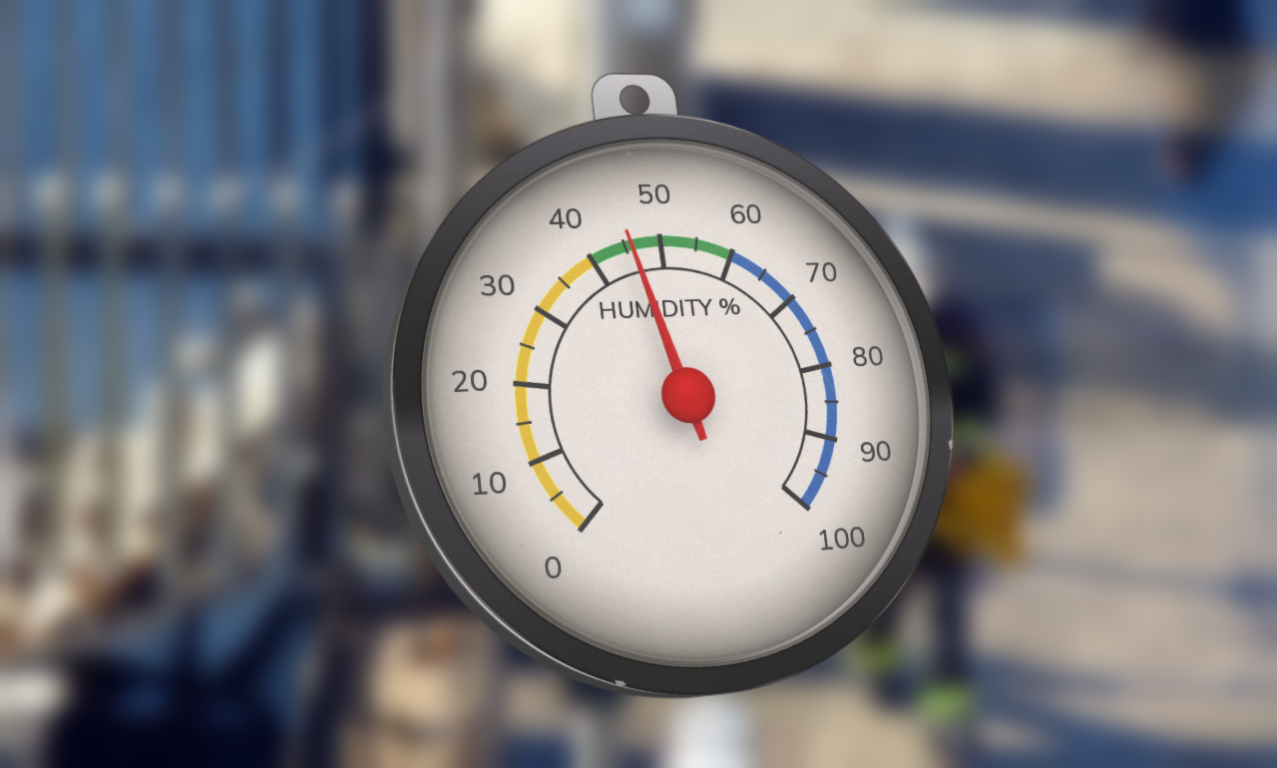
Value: 45 %
